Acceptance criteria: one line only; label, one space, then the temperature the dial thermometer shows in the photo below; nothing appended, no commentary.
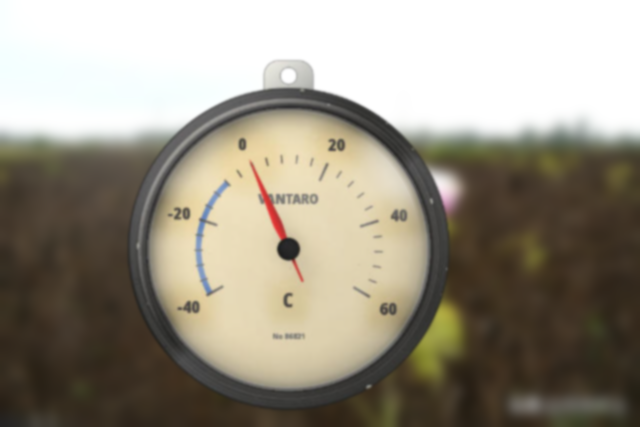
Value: 0 °C
